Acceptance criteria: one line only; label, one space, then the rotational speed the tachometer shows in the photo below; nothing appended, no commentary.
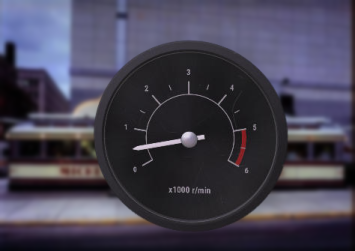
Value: 500 rpm
